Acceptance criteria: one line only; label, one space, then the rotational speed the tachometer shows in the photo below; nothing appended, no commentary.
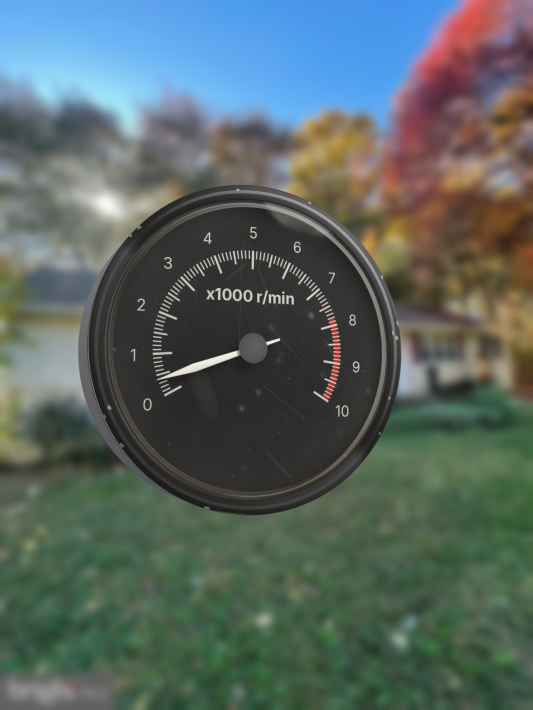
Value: 400 rpm
